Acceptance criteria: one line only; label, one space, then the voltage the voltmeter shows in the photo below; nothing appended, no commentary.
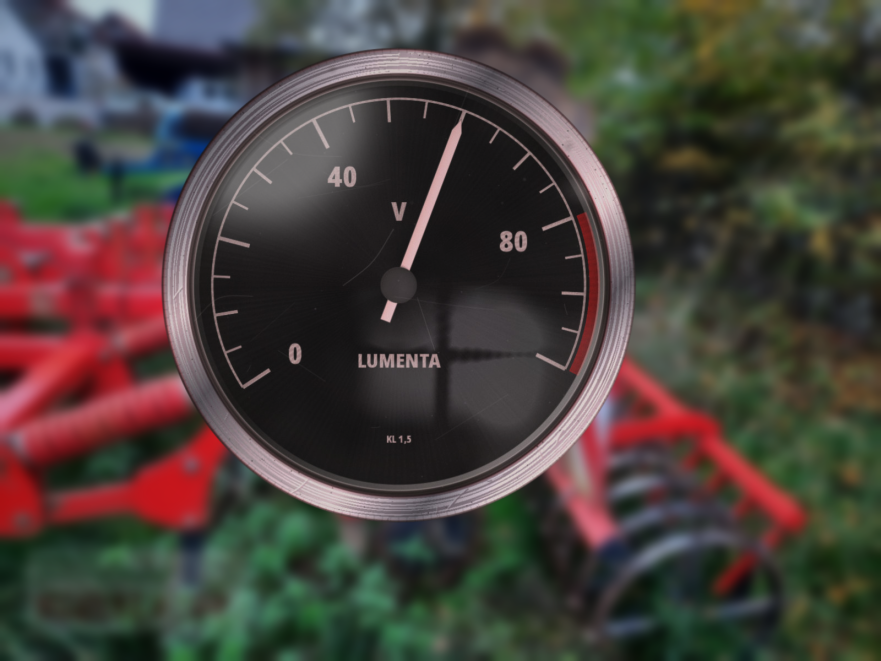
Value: 60 V
